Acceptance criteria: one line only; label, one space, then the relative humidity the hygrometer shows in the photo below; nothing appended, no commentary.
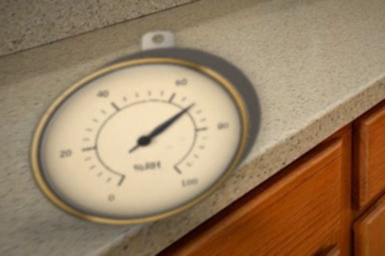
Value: 68 %
